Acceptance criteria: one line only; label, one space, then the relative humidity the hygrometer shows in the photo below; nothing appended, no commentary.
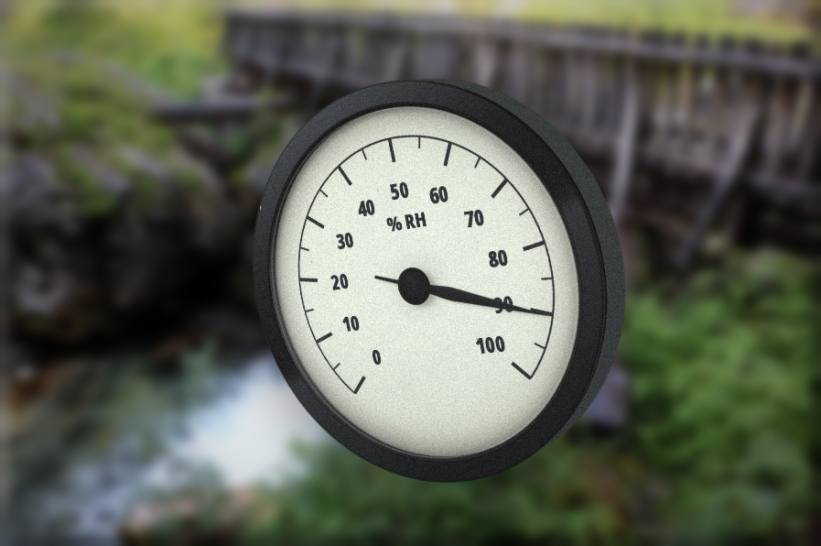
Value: 90 %
